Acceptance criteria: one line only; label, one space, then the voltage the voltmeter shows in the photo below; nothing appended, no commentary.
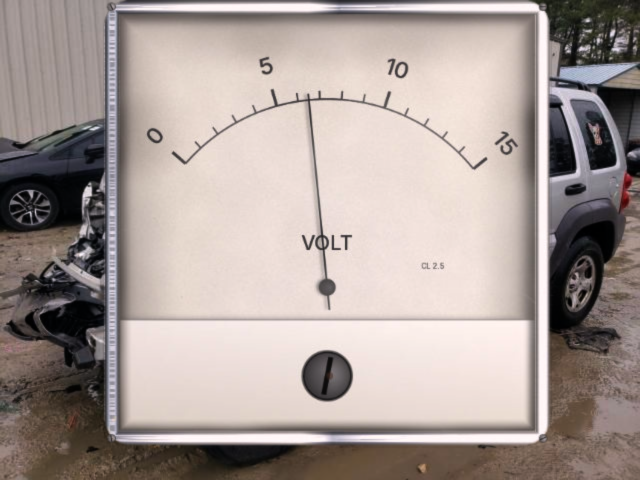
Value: 6.5 V
